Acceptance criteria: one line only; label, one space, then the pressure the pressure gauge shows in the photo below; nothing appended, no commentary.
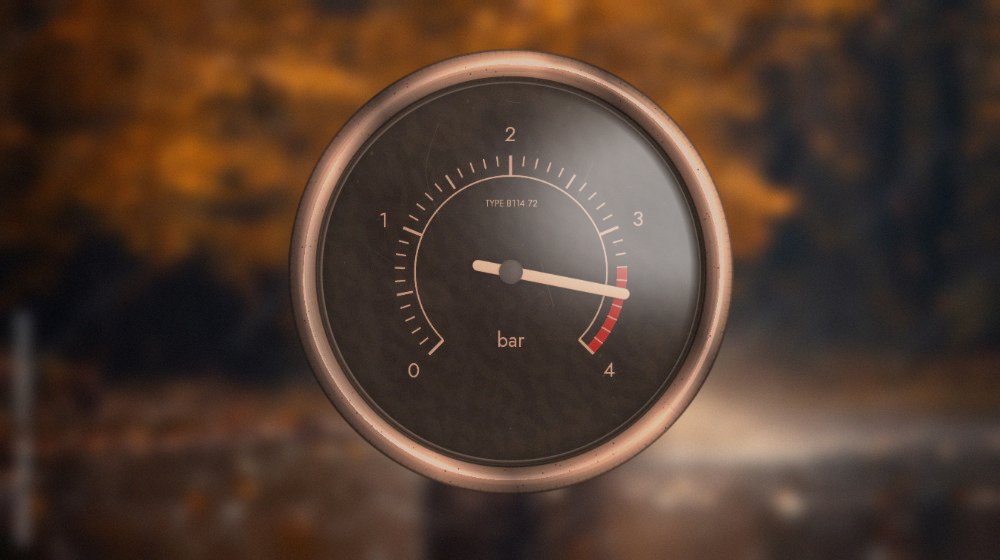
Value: 3.5 bar
